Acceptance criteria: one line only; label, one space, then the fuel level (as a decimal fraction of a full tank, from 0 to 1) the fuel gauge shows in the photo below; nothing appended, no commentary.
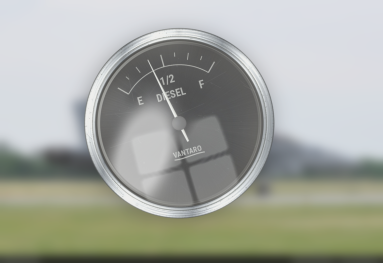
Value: 0.375
